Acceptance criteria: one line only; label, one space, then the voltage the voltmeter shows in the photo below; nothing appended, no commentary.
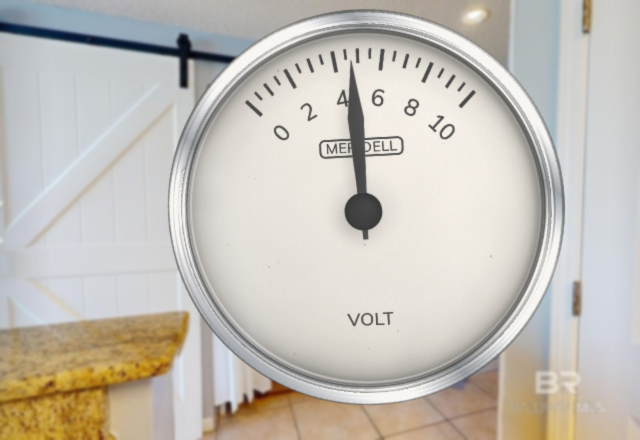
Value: 4.75 V
